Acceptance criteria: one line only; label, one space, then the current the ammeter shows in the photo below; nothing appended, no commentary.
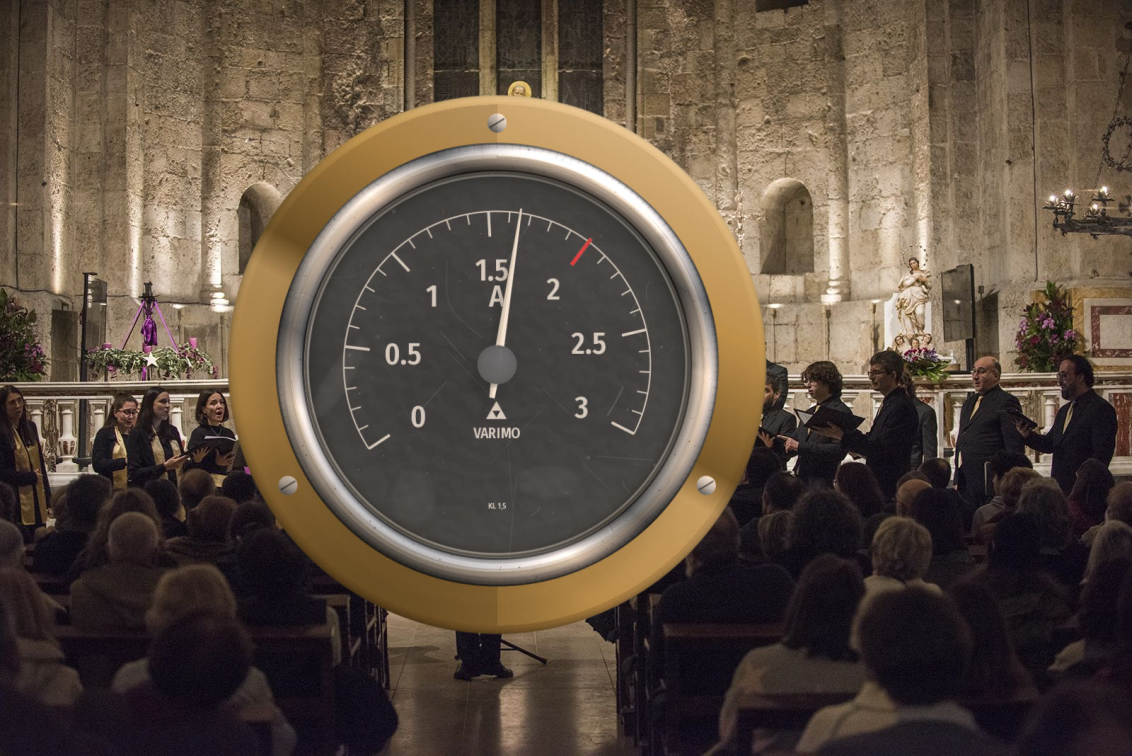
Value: 1.65 A
